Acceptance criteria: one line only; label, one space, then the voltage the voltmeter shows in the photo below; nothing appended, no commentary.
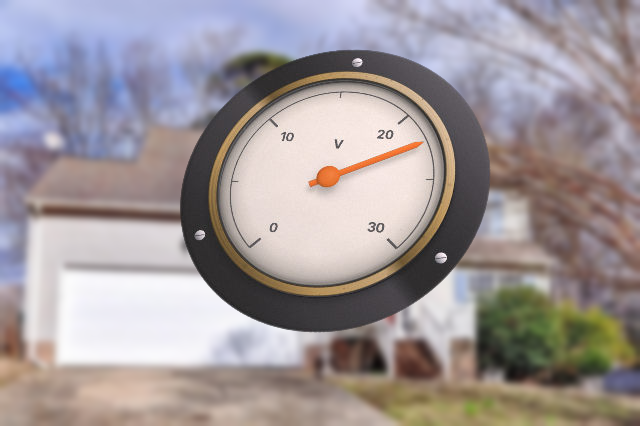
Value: 22.5 V
